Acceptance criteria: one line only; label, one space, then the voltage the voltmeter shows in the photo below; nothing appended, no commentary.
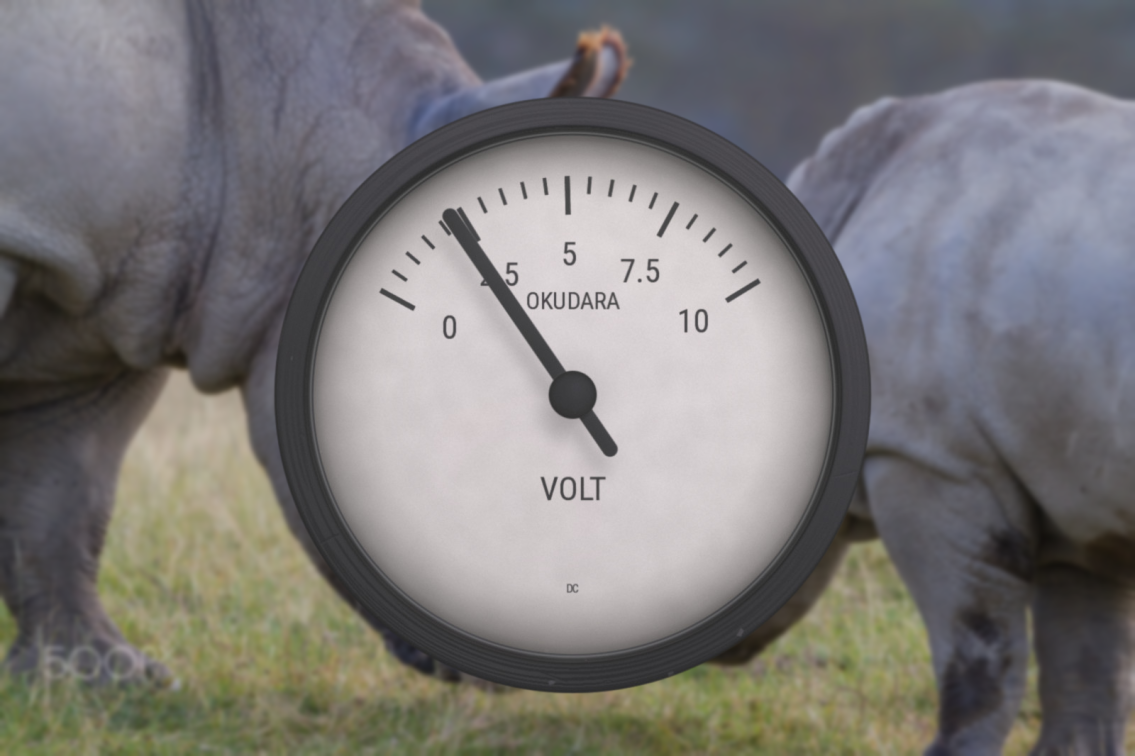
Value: 2.25 V
